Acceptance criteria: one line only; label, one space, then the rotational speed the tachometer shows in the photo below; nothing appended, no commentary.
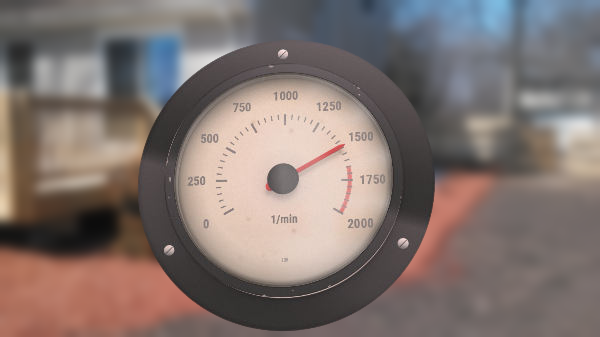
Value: 1500 rpm
